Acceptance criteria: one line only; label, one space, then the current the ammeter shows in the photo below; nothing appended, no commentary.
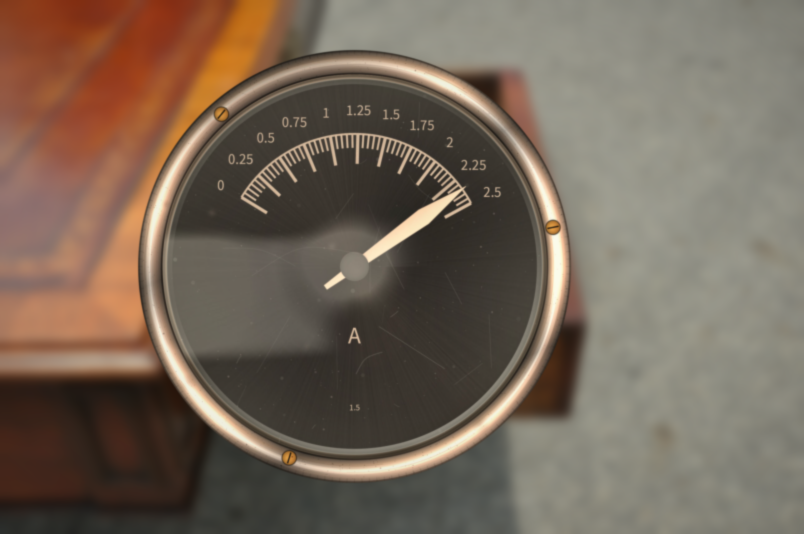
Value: 2.35 A
